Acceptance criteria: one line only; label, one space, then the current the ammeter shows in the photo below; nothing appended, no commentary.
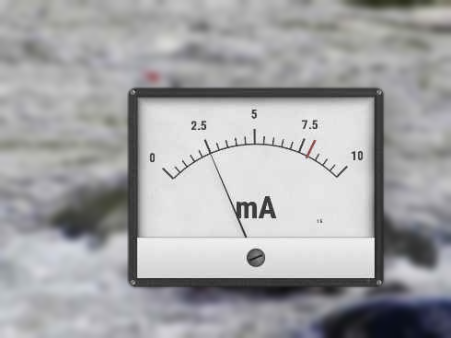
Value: 2.5 mA
